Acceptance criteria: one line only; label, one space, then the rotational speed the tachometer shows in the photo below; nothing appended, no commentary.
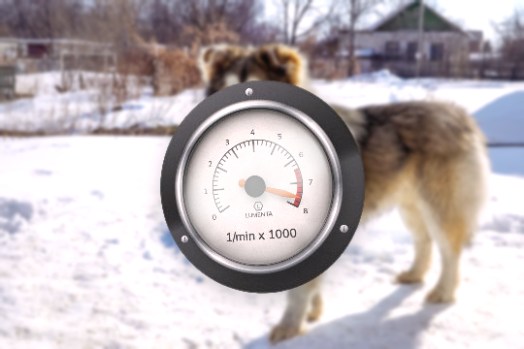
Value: 7600 rpm
